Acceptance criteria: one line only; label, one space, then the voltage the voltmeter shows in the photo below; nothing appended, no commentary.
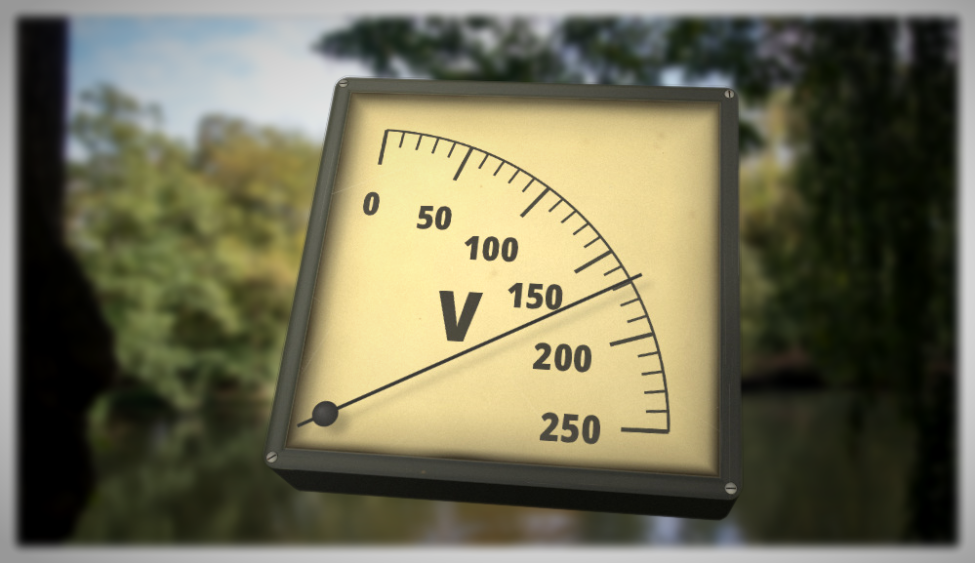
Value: 170 V
